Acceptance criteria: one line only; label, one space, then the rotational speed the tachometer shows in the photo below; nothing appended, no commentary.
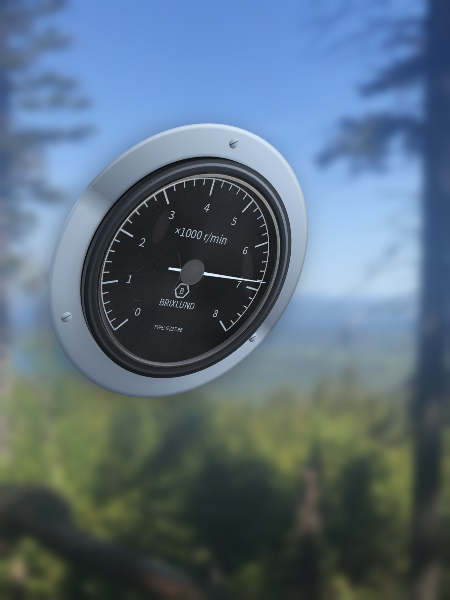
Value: 6800 rpm
